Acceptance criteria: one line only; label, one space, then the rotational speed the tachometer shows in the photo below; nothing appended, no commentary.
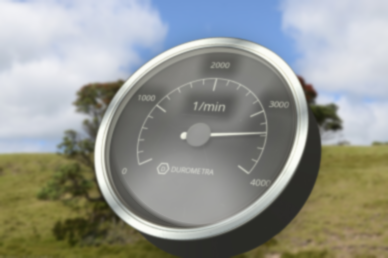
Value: 3400 rpm
